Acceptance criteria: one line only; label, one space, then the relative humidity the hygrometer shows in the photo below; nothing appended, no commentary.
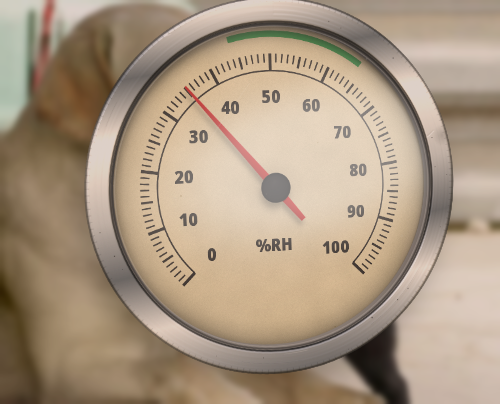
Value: 35 %
